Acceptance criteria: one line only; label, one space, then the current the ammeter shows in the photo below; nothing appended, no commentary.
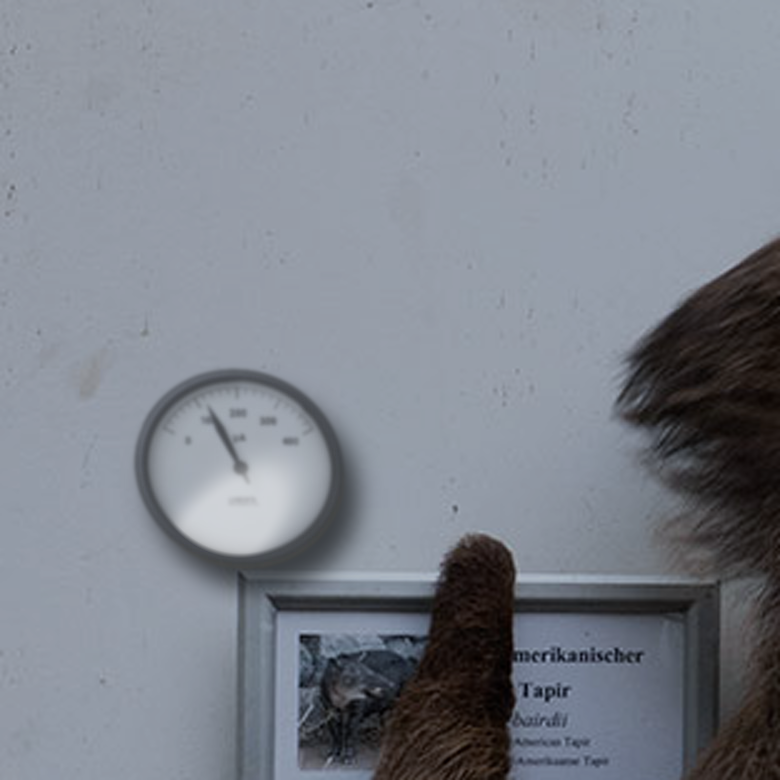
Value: 120 µA
